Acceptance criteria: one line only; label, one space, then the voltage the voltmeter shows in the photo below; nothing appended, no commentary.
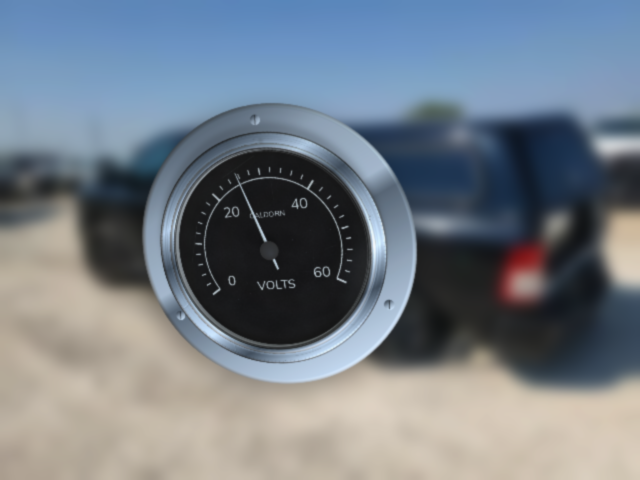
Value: 26 V
